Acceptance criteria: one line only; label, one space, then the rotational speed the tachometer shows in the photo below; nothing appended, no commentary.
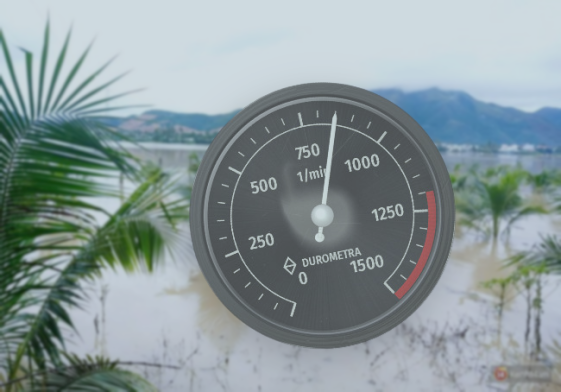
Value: 850 rpm
